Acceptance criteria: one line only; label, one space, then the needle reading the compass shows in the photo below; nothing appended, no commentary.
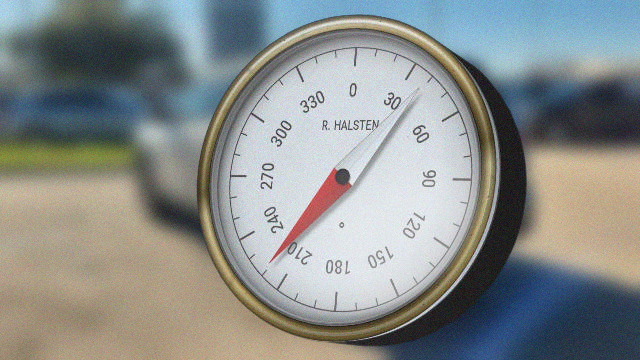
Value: 220 °
